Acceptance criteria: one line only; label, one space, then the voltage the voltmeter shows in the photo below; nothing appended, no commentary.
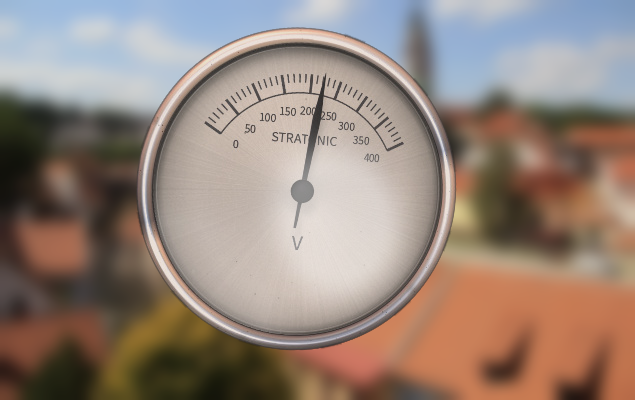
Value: 220 V
